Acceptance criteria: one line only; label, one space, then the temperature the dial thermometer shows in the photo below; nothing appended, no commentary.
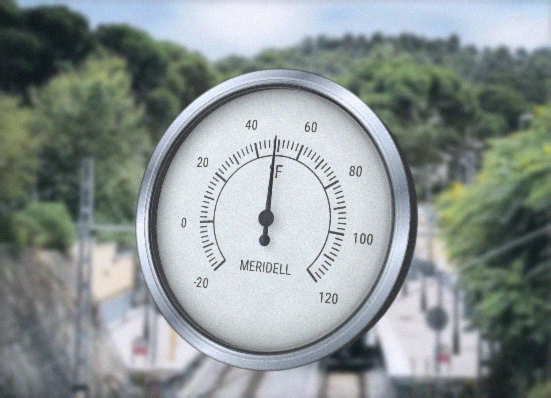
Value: 50 °F
